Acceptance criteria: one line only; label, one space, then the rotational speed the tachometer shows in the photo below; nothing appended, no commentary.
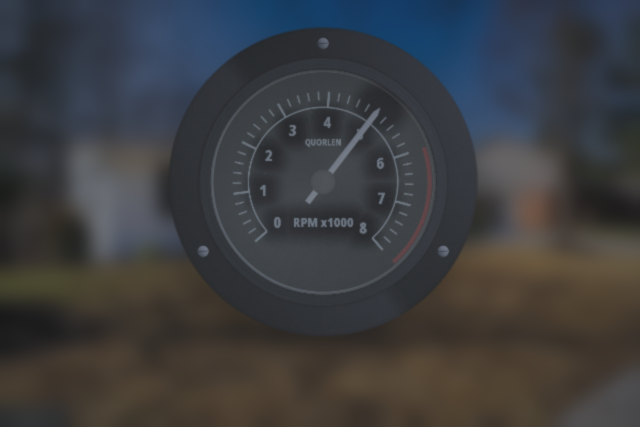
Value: 5000 rpm
